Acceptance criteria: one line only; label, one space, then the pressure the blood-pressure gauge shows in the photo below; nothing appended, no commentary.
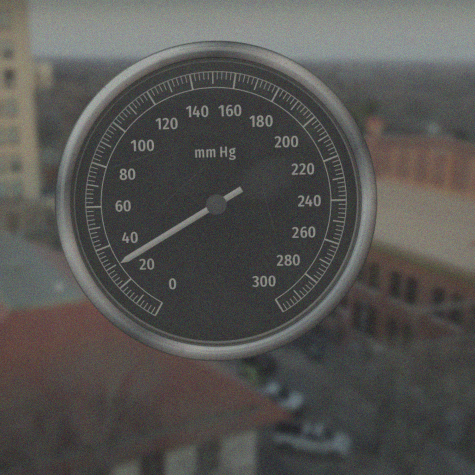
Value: 30 mmHg
